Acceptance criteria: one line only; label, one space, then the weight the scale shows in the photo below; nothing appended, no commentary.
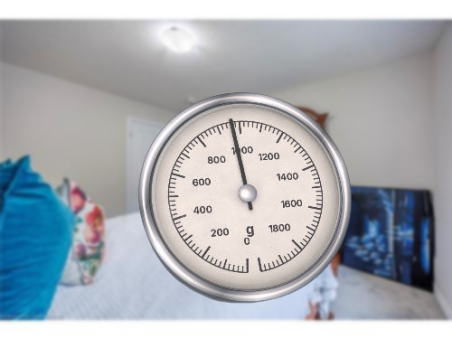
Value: 960 g
